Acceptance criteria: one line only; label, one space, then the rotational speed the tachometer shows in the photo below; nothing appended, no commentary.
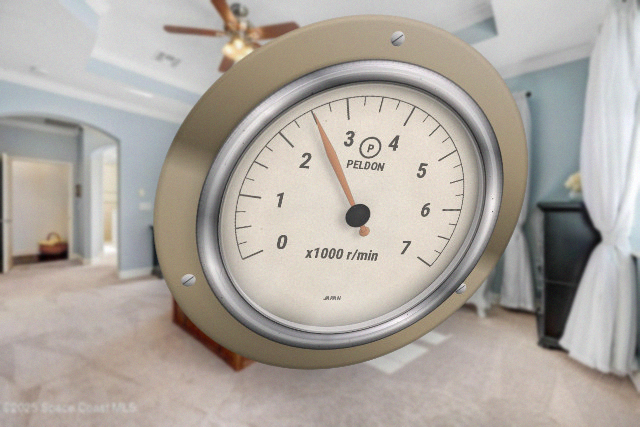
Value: 2500 rpm
